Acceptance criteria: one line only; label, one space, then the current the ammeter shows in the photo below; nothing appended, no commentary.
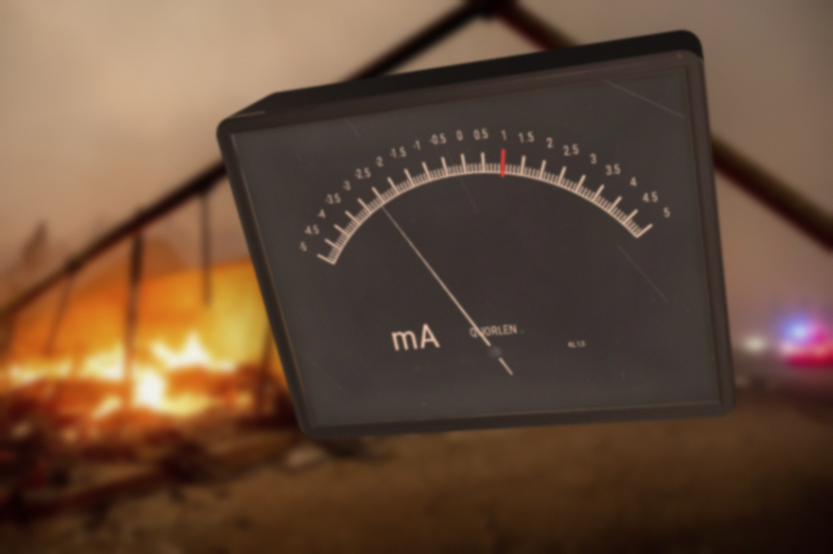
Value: -2.5 mA
